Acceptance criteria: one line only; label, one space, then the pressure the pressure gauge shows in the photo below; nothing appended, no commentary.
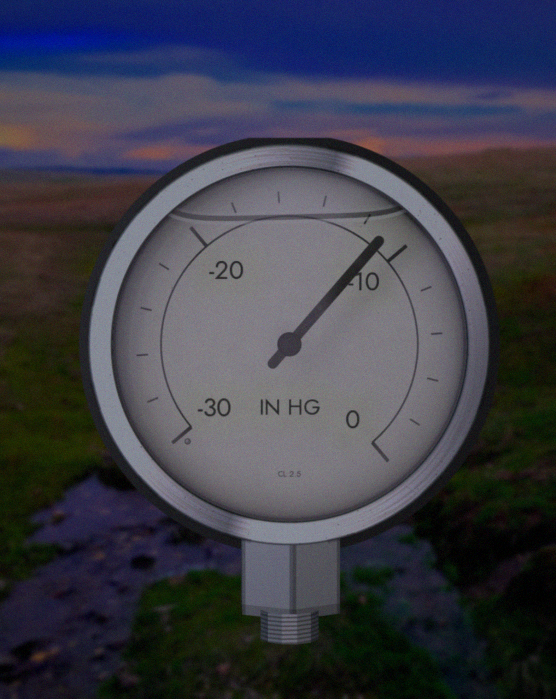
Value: -11 inHg
